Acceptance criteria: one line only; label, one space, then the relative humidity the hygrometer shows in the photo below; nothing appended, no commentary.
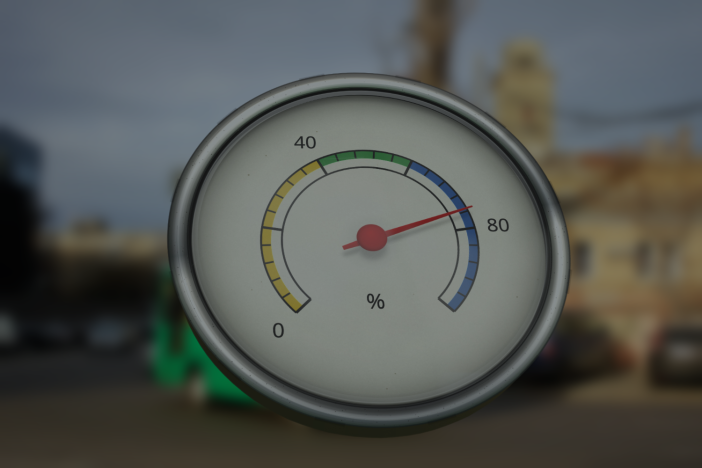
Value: 76 %
